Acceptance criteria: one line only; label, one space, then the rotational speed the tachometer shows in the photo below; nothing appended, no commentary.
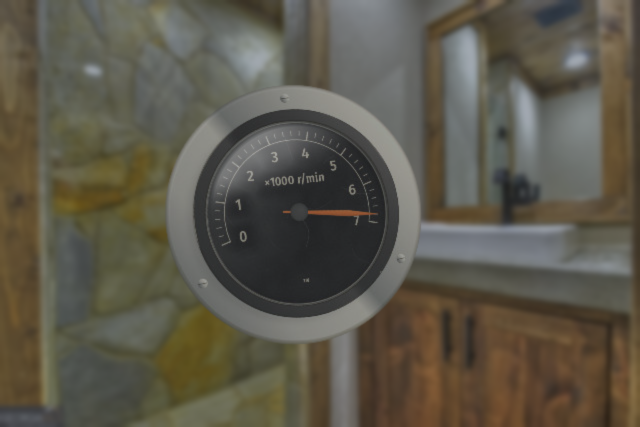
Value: 6800 rpm
